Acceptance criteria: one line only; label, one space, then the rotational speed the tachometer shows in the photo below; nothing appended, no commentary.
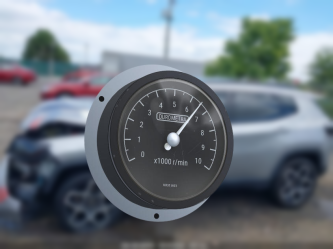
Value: 6500 rpm
